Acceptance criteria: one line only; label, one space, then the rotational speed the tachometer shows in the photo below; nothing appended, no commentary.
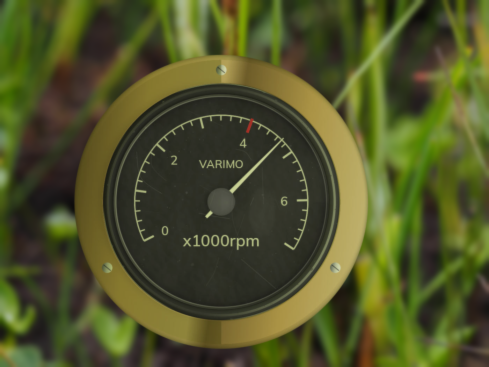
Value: 4700 rpm
